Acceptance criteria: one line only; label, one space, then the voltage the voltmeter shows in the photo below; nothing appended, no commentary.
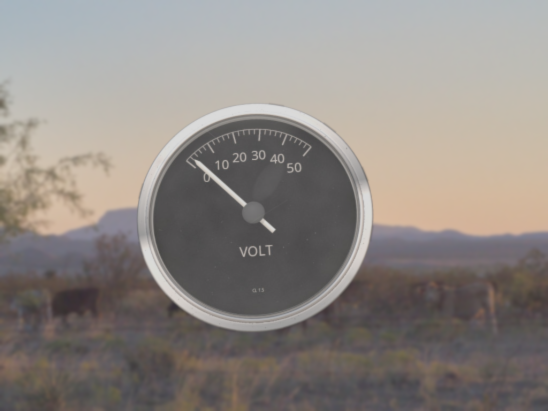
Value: 2 V
